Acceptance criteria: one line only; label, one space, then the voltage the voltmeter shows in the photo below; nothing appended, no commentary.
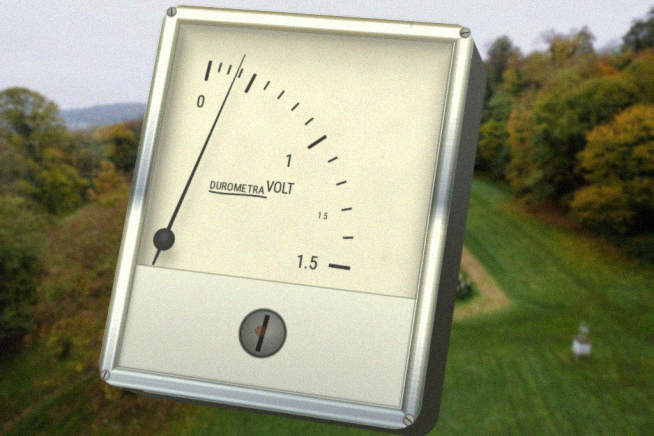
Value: 0.4 V
